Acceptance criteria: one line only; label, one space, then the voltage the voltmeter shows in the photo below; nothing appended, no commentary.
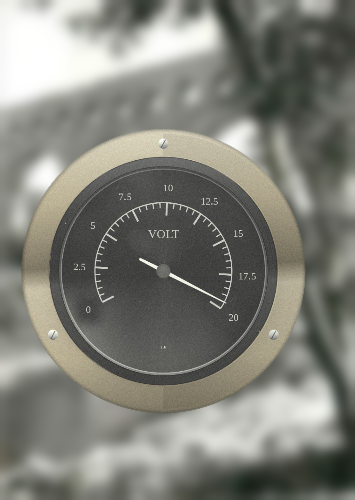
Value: 19.5 V
